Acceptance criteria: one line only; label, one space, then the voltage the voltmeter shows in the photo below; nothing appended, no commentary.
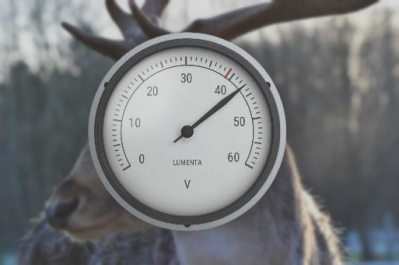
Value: 43 V
